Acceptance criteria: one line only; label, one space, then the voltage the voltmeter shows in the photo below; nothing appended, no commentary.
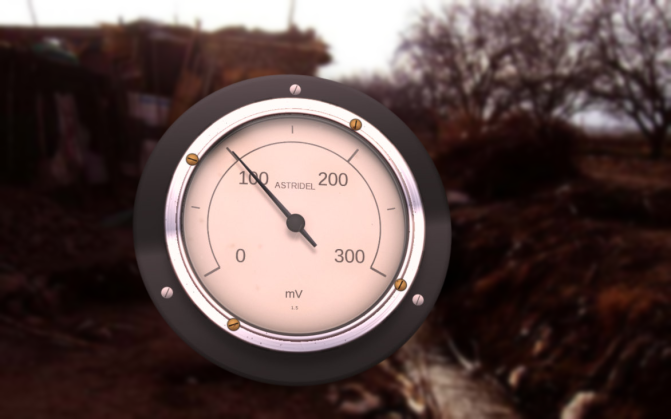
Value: 100 mV
